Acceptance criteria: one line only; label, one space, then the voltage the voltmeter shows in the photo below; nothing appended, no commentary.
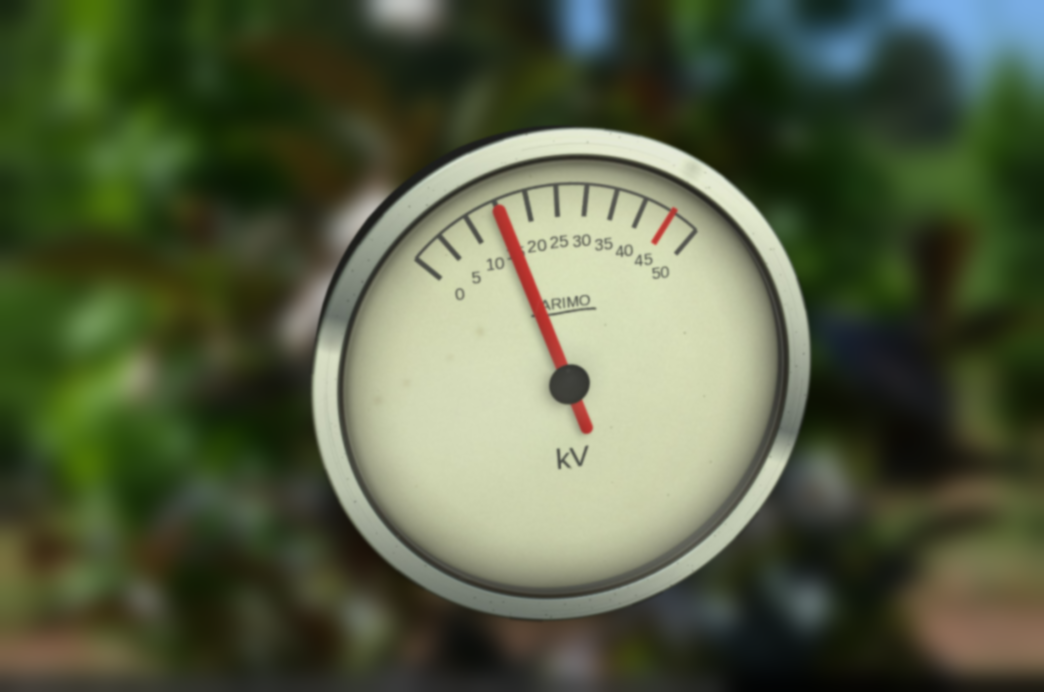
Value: 15 kV
